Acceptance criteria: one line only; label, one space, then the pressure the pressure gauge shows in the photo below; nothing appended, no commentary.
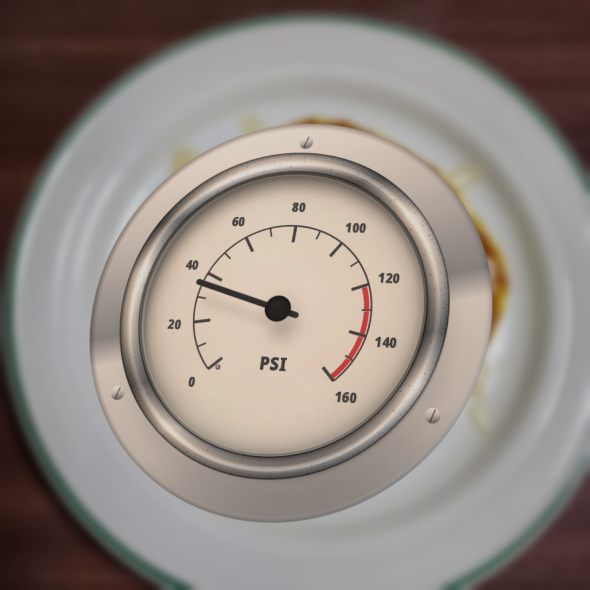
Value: 35 psi
